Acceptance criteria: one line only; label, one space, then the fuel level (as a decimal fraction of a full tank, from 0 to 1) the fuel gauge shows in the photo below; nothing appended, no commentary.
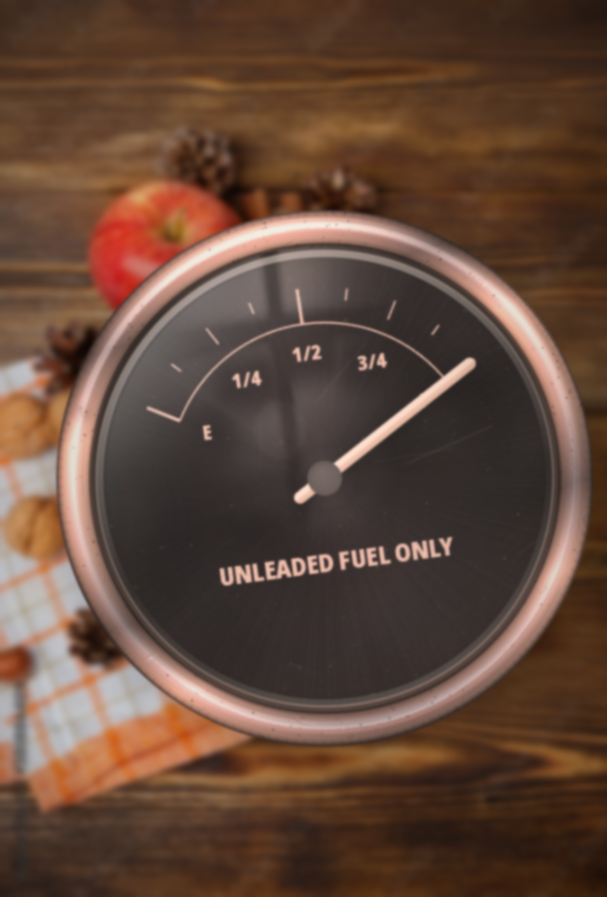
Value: 1
